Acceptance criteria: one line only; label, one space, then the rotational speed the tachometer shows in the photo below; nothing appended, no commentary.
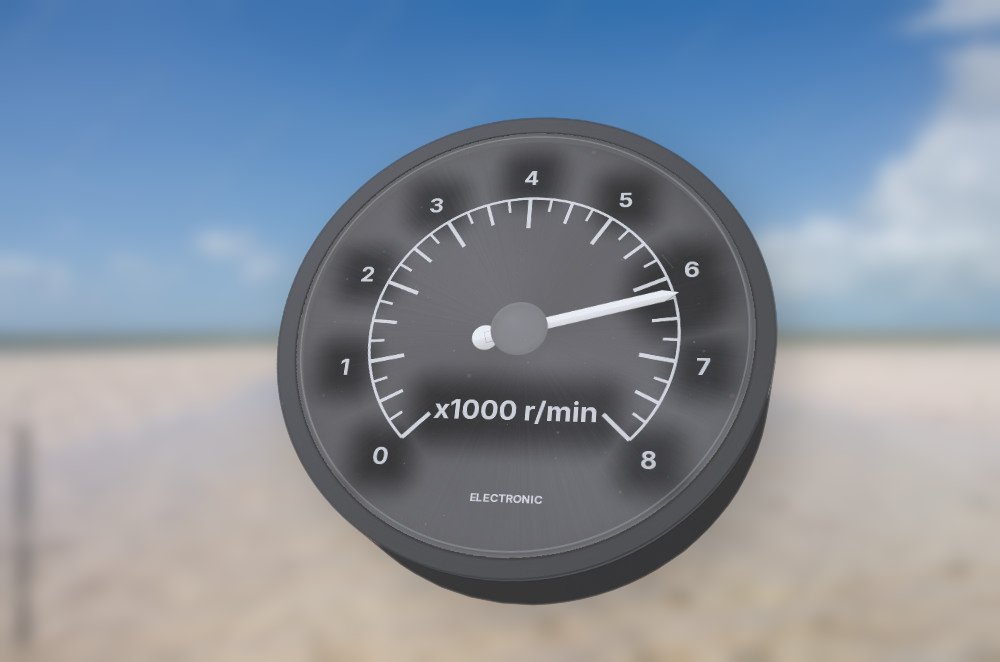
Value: 6250 rpm
